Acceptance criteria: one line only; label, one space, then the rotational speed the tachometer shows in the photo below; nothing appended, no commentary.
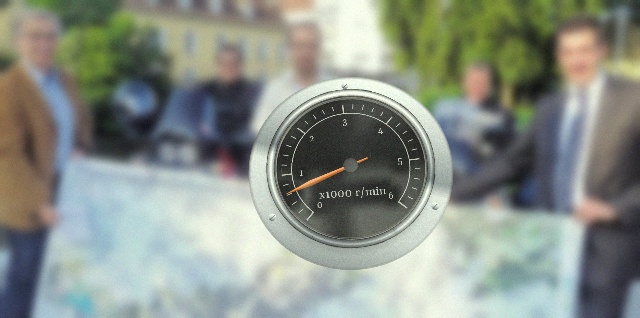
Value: 600 rpm
